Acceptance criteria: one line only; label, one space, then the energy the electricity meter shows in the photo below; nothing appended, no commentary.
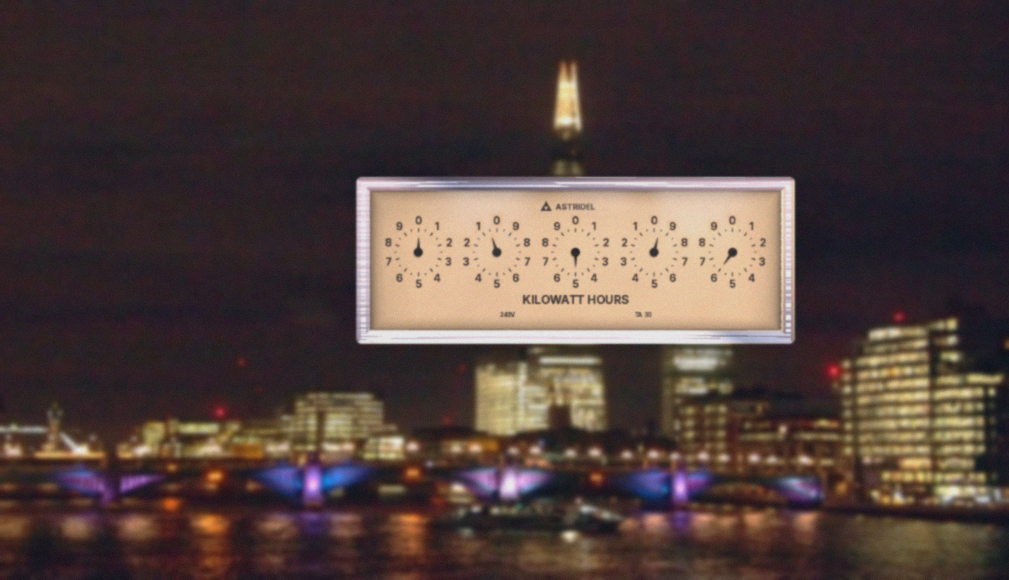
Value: 496 kWh
